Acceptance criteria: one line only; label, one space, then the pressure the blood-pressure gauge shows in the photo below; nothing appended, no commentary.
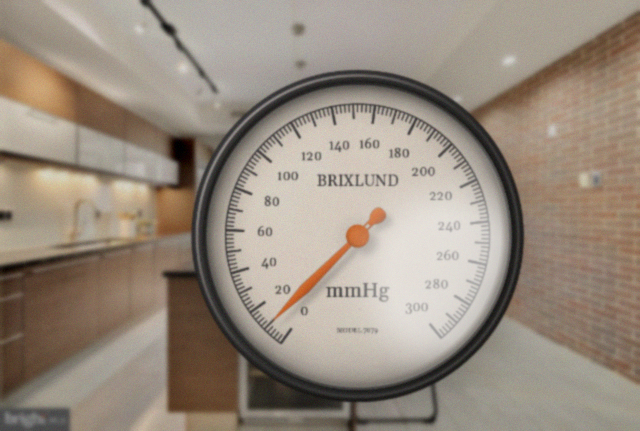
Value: 10 mmHg
